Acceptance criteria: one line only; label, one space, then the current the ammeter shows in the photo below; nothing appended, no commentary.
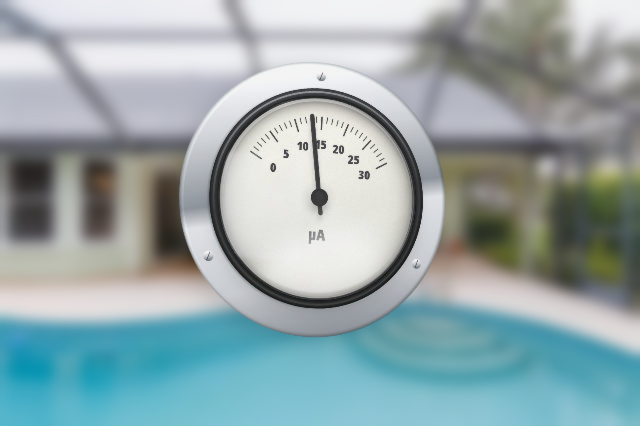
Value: 13 µA
